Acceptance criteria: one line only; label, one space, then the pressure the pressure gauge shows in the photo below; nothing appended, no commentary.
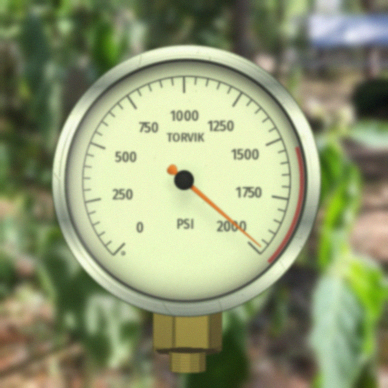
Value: 1975 psi
